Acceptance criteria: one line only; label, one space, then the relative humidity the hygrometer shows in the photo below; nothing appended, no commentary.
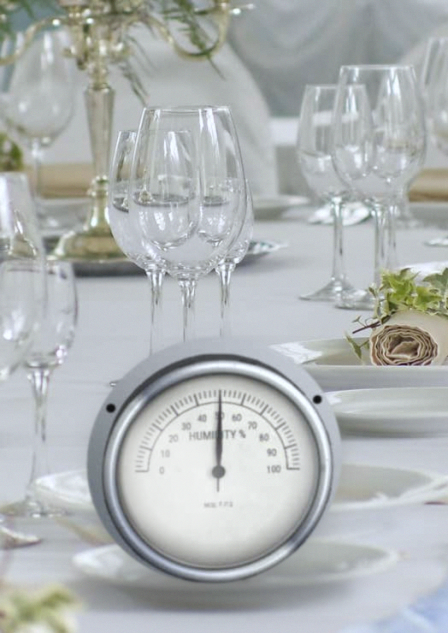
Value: 50 %
